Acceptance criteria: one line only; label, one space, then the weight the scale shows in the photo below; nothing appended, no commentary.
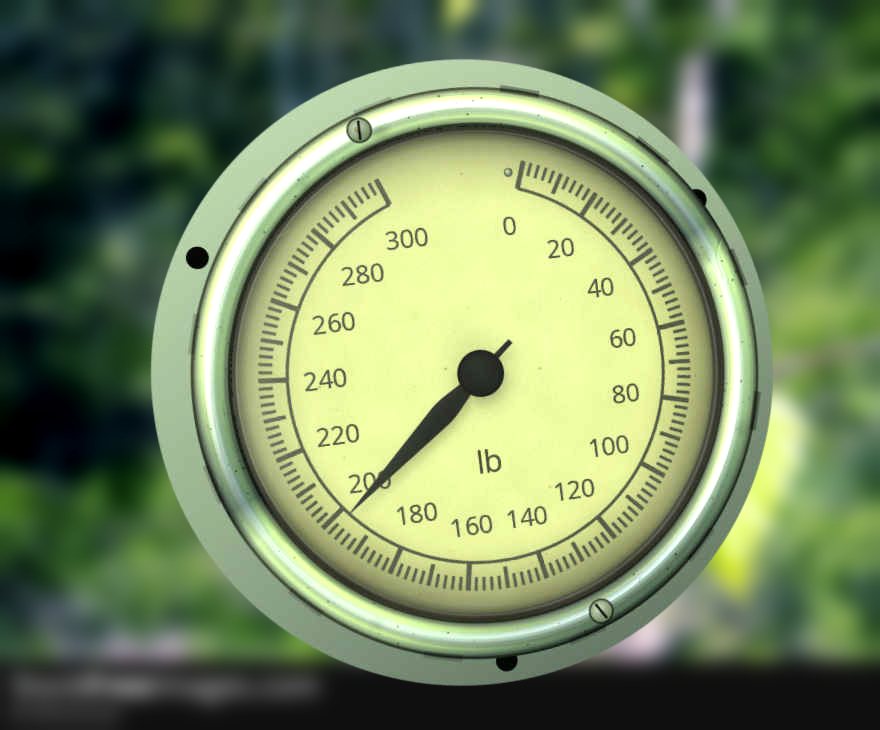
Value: 198 lb
